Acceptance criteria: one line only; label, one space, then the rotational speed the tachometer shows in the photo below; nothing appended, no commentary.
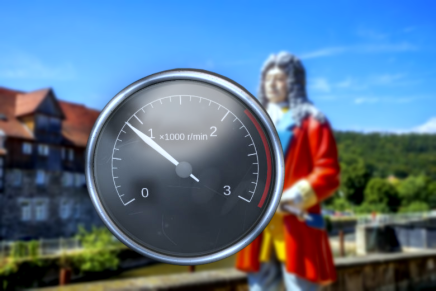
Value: 900 rpm
